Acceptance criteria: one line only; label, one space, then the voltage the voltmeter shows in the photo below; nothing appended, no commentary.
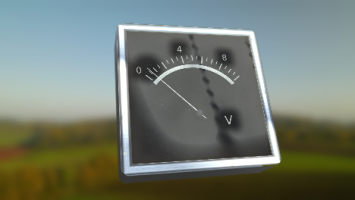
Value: 0.5 V
